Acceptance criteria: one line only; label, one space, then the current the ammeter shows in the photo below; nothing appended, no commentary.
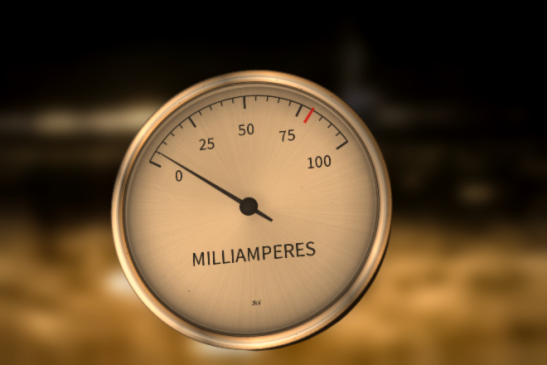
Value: 5 mA
